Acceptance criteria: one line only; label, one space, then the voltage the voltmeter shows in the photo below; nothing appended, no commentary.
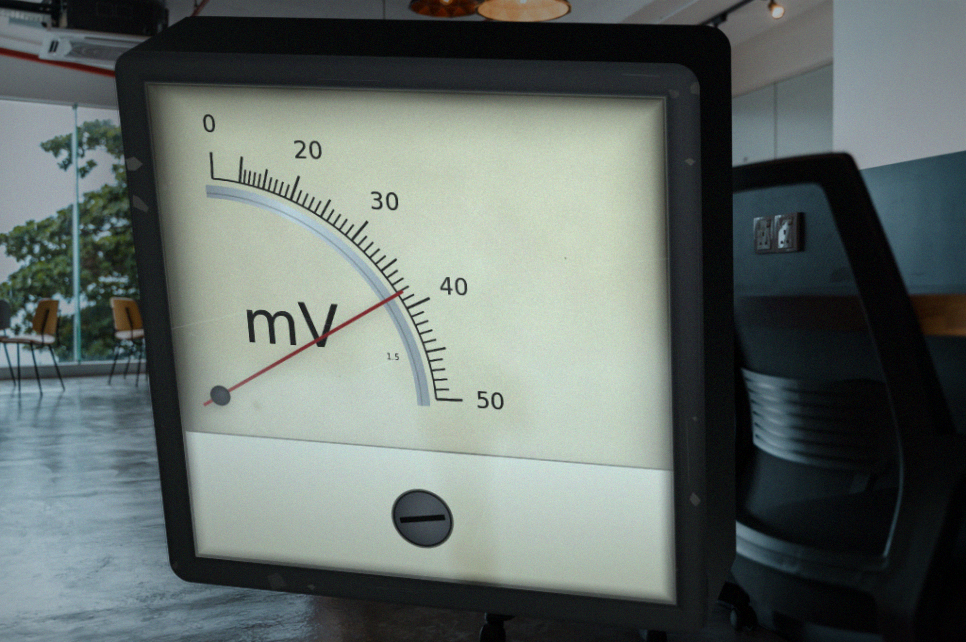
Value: 38 mV
